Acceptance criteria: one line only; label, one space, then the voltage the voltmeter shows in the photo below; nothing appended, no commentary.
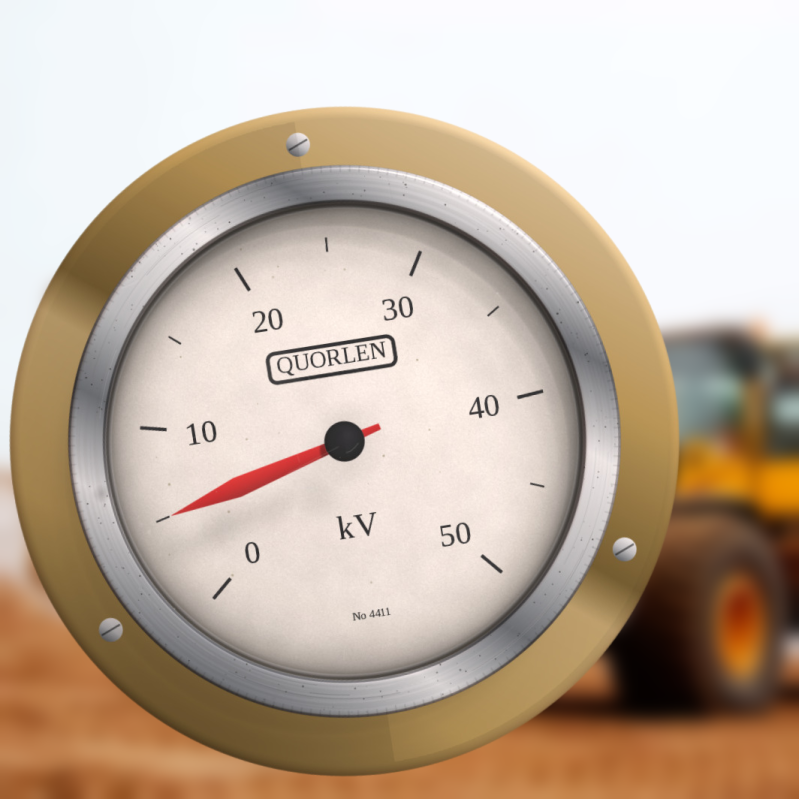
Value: 5 kV
